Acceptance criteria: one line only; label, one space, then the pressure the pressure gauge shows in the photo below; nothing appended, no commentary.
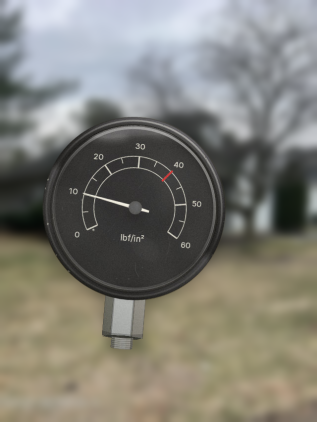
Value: 10 psi
